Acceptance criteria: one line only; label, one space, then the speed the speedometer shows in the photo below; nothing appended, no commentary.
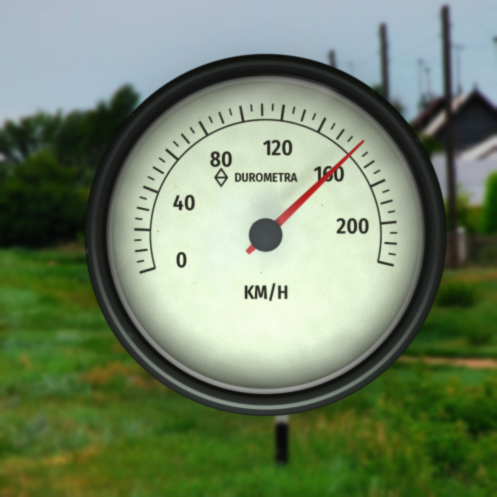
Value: 160 km/h
